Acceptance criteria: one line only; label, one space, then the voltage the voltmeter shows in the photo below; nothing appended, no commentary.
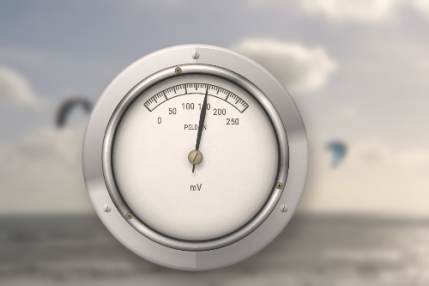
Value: 150 mV
